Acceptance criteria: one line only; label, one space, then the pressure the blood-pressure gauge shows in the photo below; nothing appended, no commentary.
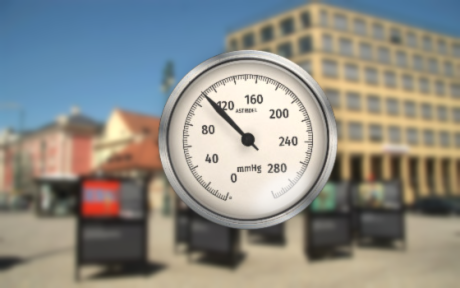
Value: 110 mmHg
